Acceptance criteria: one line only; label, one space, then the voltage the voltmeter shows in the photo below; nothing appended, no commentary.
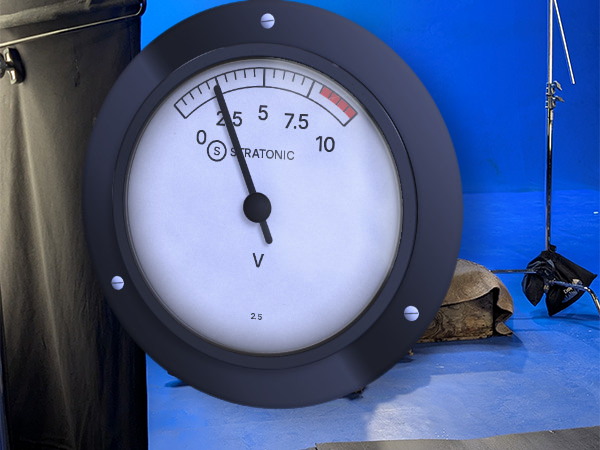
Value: 2.5 V
